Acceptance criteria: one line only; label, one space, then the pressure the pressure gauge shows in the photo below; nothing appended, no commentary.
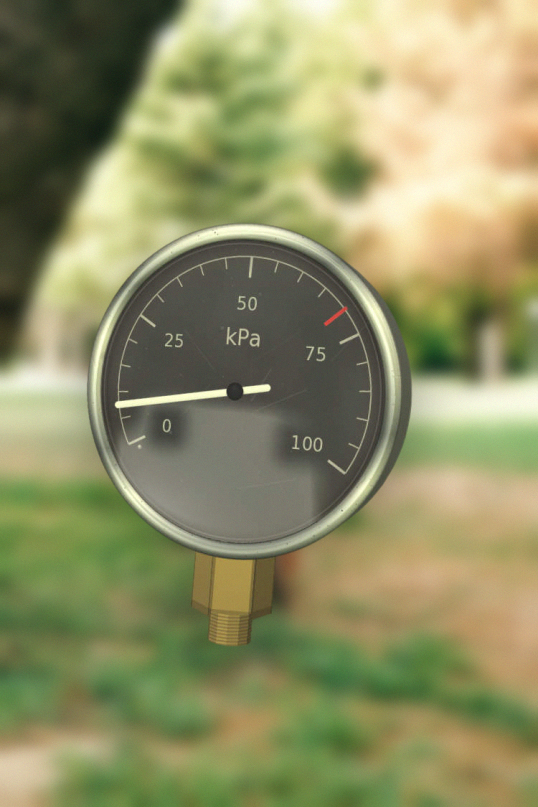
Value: 7.5 kPa
